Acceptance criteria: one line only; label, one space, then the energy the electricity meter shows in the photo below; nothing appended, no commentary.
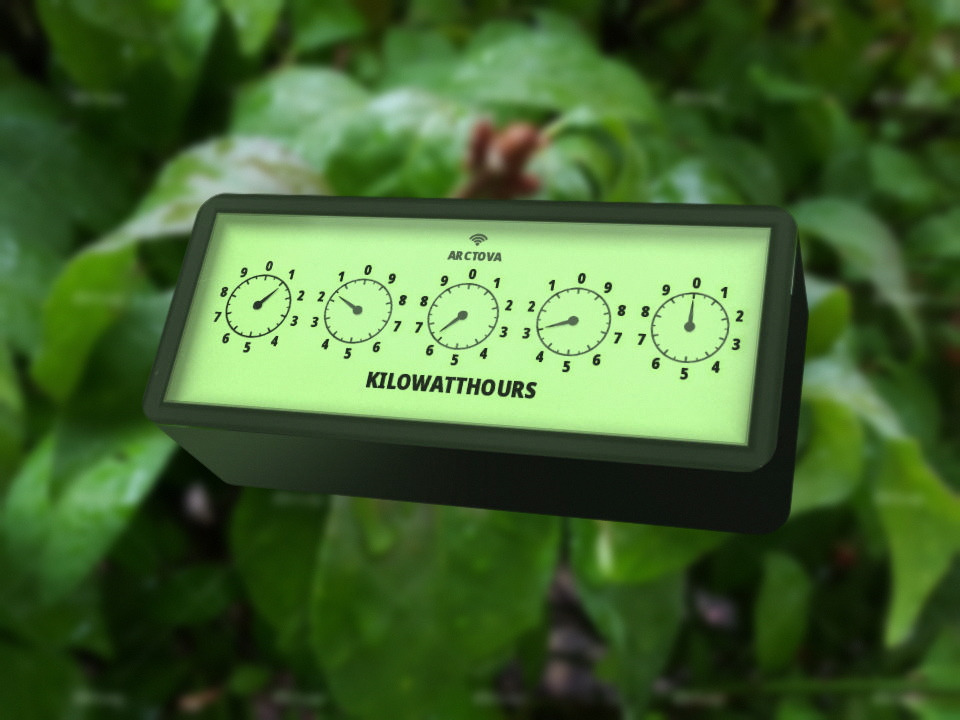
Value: 11630 kWh
